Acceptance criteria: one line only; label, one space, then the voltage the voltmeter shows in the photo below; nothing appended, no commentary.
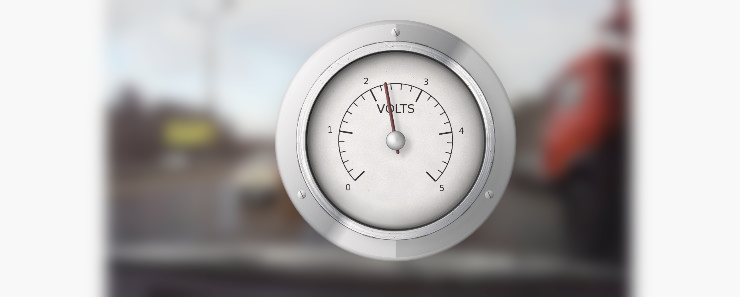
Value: 2.3 V
